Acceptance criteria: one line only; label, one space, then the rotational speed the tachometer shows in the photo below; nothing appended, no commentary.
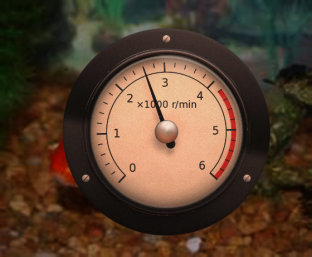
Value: 2600 rpm
